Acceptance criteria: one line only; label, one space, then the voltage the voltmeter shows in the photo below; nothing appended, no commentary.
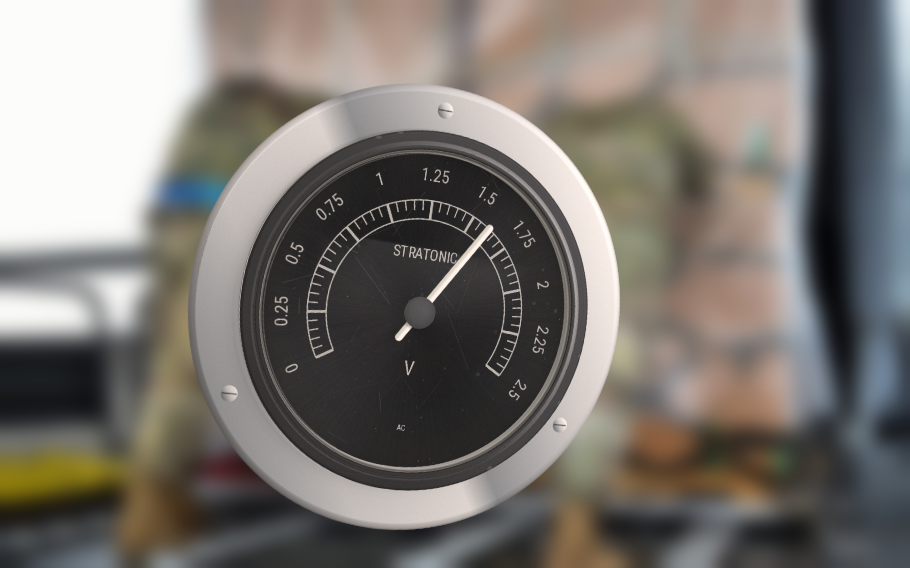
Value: 1.6 V
